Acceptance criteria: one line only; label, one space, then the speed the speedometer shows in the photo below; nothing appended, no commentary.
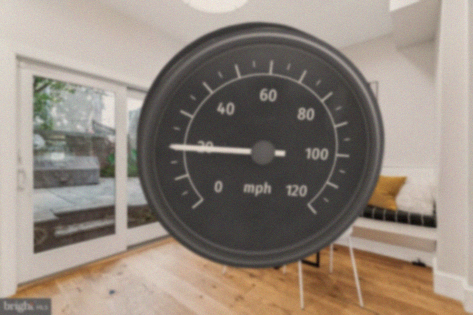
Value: 20 mph
